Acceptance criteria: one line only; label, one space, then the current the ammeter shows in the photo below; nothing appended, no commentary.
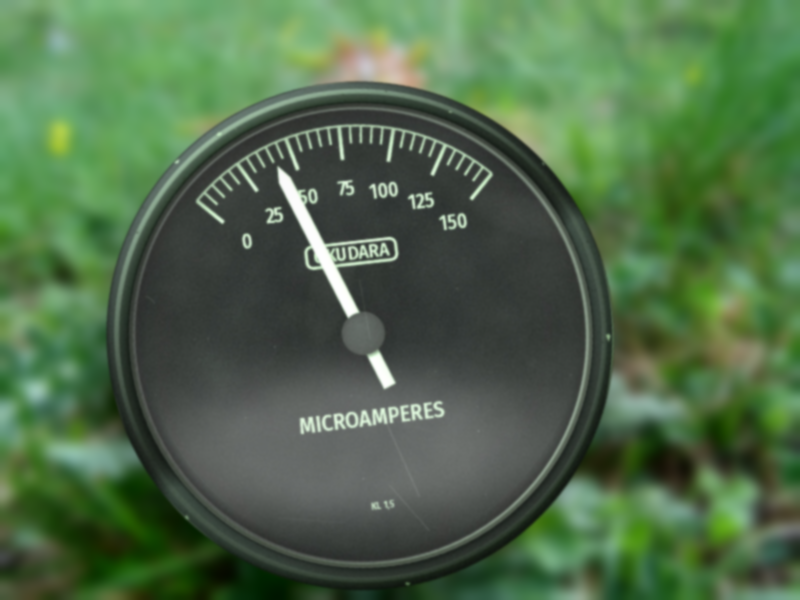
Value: 40 µA
